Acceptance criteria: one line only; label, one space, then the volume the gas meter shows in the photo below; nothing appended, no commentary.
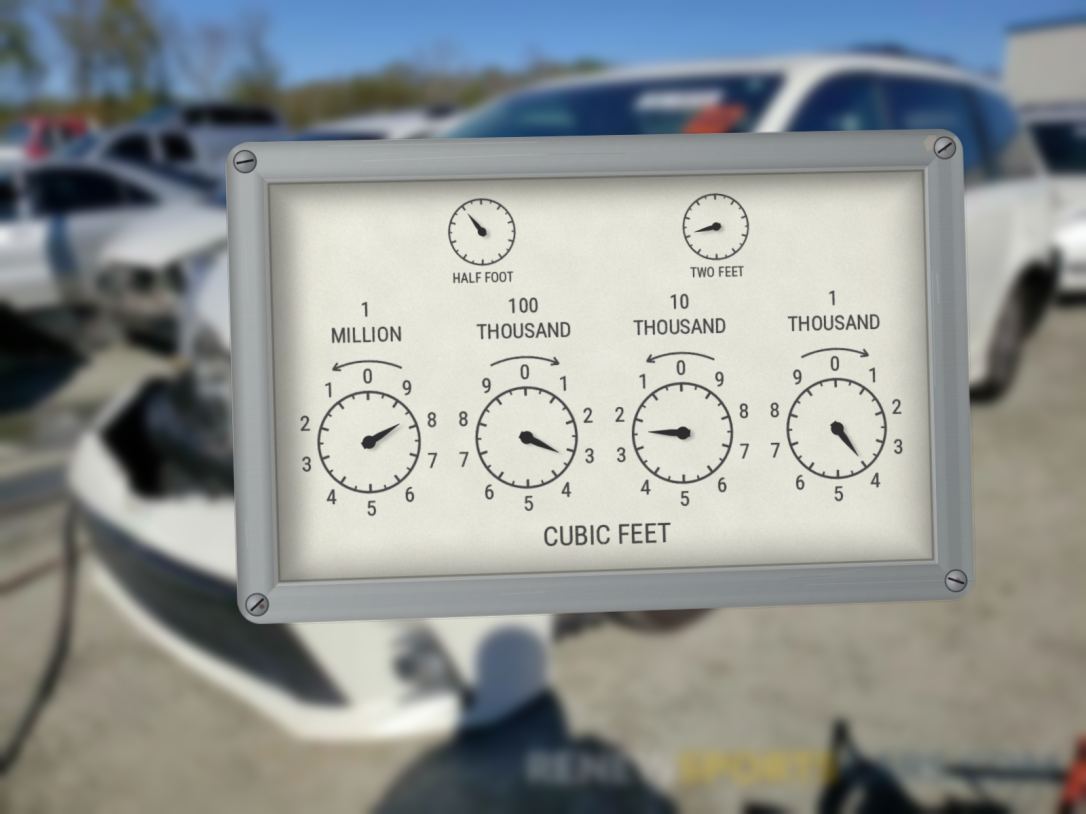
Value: 832400 ft³
